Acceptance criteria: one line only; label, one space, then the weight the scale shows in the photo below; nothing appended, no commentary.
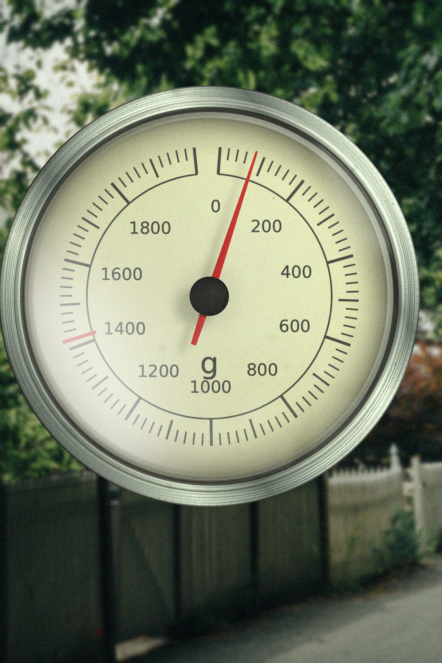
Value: 80 g
